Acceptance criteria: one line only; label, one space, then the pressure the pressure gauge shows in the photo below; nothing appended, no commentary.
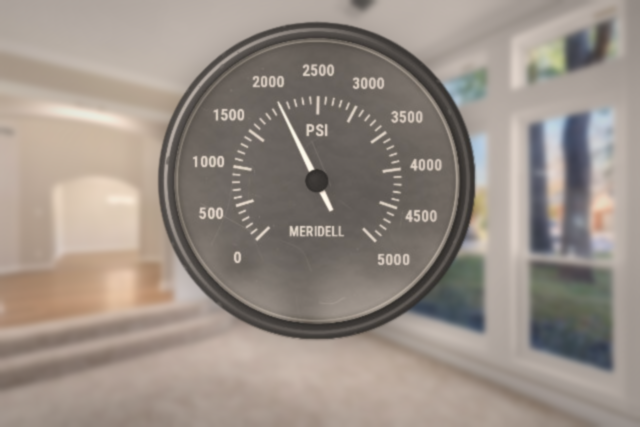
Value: 2000 psi
